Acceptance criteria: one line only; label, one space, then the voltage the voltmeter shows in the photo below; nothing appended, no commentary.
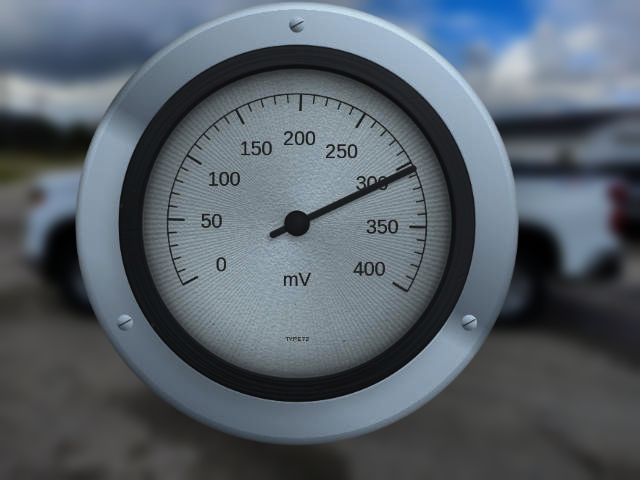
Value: 305 mV
